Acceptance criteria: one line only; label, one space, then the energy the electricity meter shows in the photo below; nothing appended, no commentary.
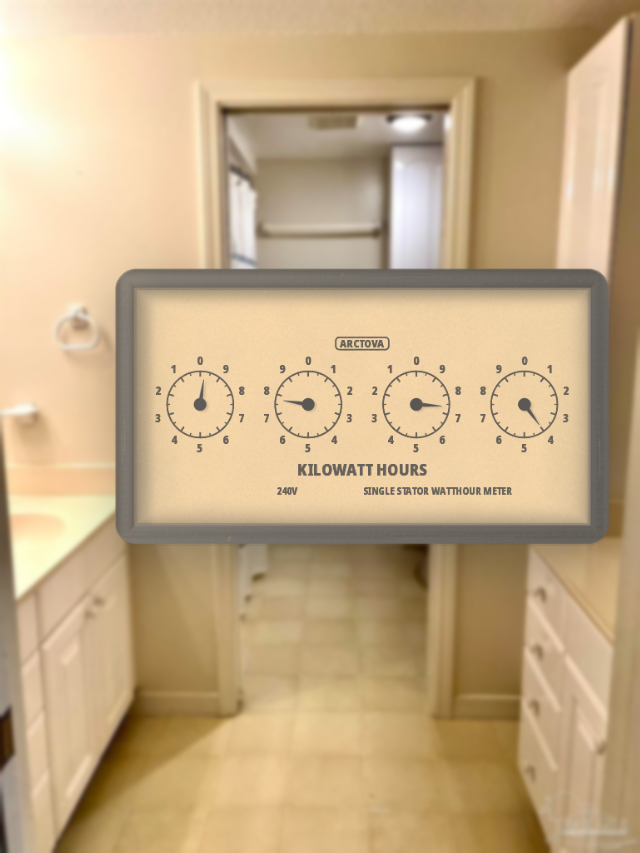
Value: 9774 kWh
